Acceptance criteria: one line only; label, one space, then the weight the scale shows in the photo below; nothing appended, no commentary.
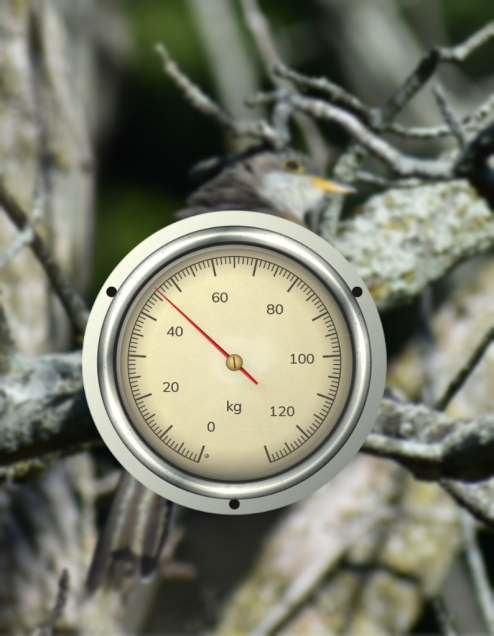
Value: 46 kg
